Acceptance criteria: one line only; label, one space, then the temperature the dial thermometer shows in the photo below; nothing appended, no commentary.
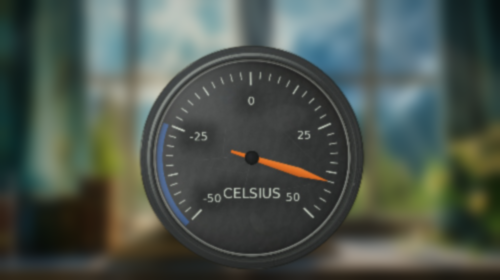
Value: 40 °C
